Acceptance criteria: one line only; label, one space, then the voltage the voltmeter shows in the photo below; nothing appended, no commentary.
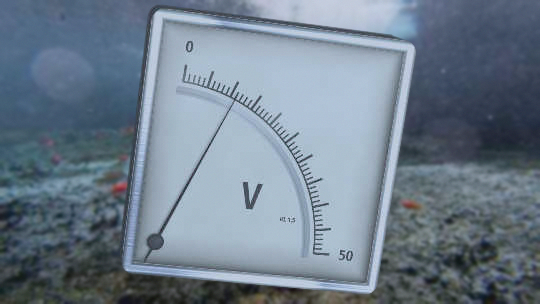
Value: 11 V
